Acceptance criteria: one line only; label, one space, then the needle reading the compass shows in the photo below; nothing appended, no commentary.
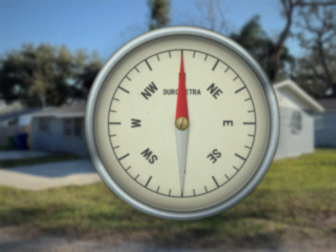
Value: 0 °
